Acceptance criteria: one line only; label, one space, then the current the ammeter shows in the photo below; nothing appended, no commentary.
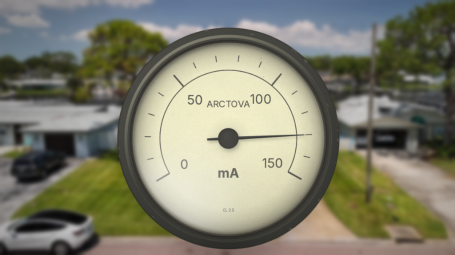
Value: 130 mA
